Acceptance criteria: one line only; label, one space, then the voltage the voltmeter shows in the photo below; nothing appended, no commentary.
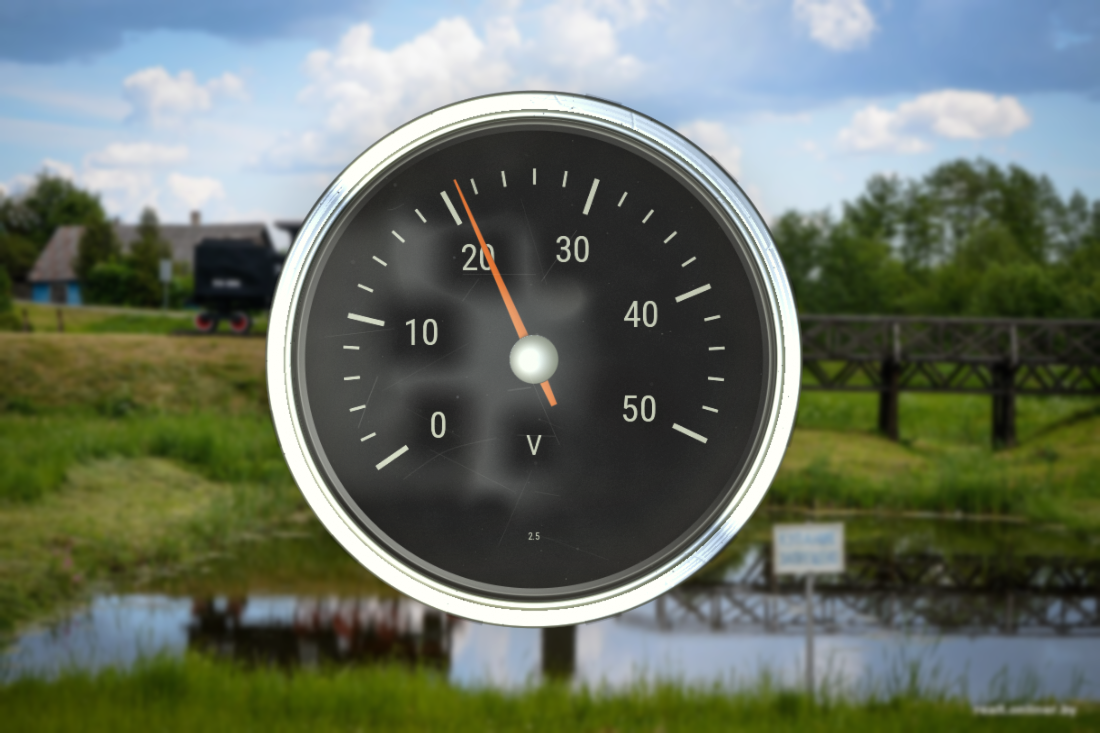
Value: 21 V
